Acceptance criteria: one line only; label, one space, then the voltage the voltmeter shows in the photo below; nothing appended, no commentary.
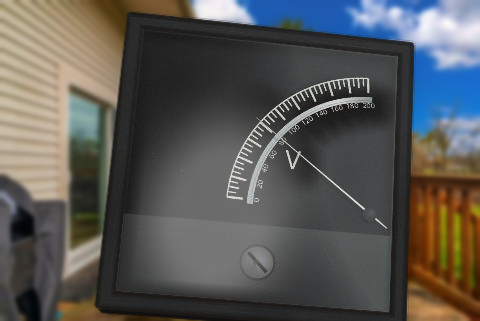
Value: 80 V
